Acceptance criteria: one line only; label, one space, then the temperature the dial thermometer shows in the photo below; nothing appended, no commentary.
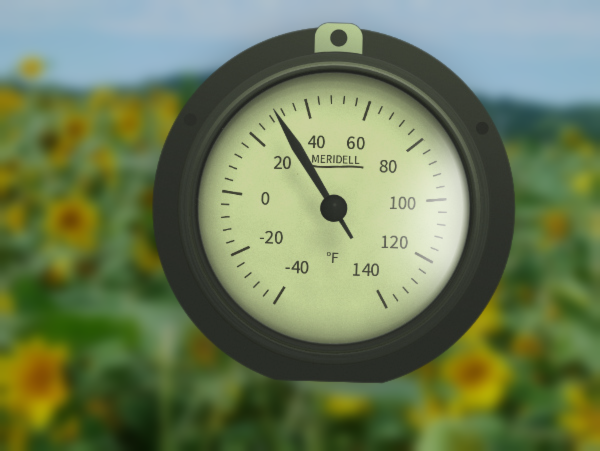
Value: 30 °F
